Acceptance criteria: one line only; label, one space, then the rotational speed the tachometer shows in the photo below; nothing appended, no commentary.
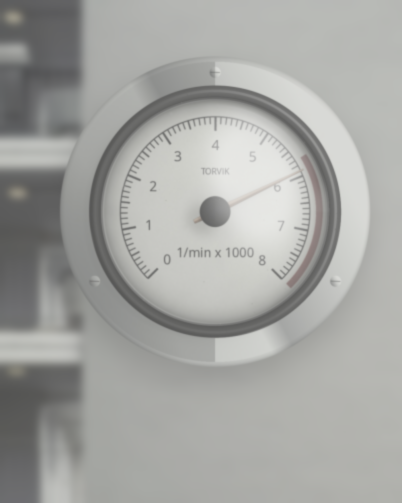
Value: 5900 rpm
